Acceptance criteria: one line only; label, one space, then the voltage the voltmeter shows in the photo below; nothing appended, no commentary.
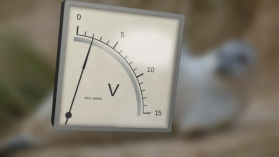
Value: 2 V
